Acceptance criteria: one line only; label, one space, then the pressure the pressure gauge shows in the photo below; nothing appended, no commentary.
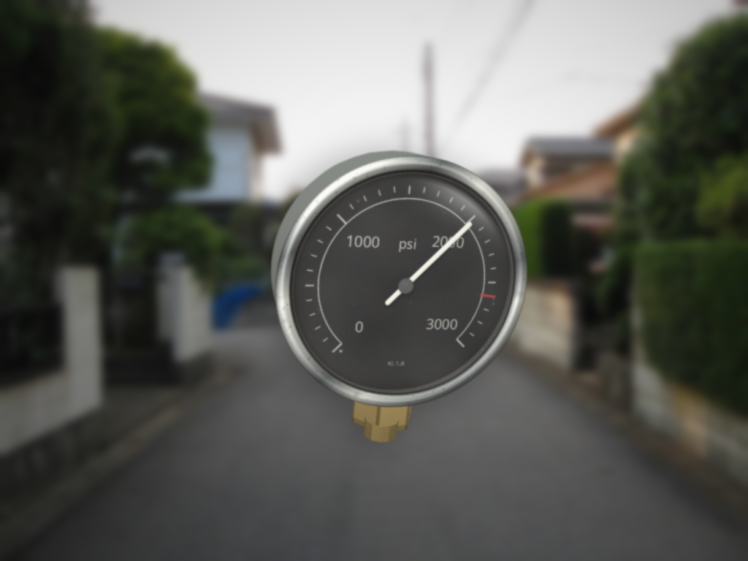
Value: 2000 psi
